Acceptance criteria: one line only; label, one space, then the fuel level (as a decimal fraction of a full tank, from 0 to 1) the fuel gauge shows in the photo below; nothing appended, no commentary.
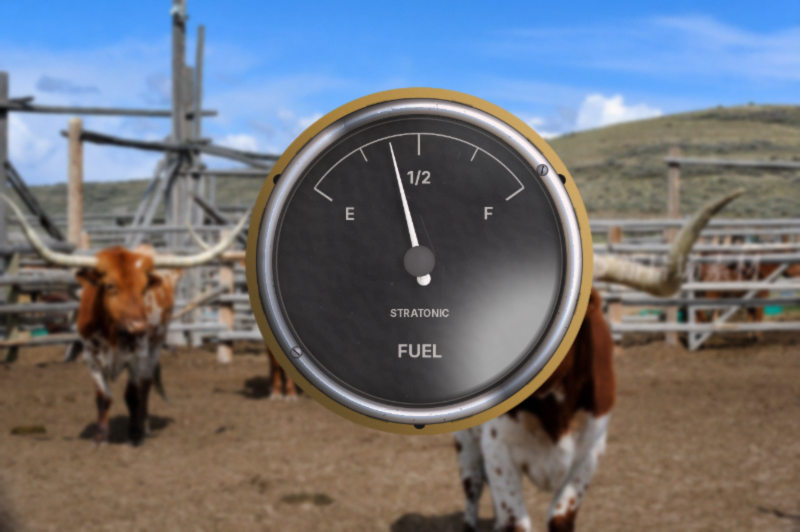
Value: 0.375
